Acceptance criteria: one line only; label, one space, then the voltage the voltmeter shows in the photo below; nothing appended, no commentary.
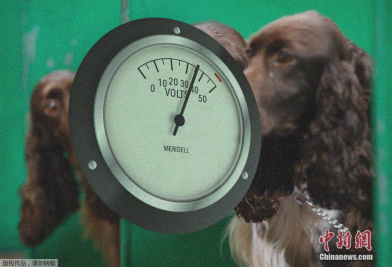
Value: 35 V
